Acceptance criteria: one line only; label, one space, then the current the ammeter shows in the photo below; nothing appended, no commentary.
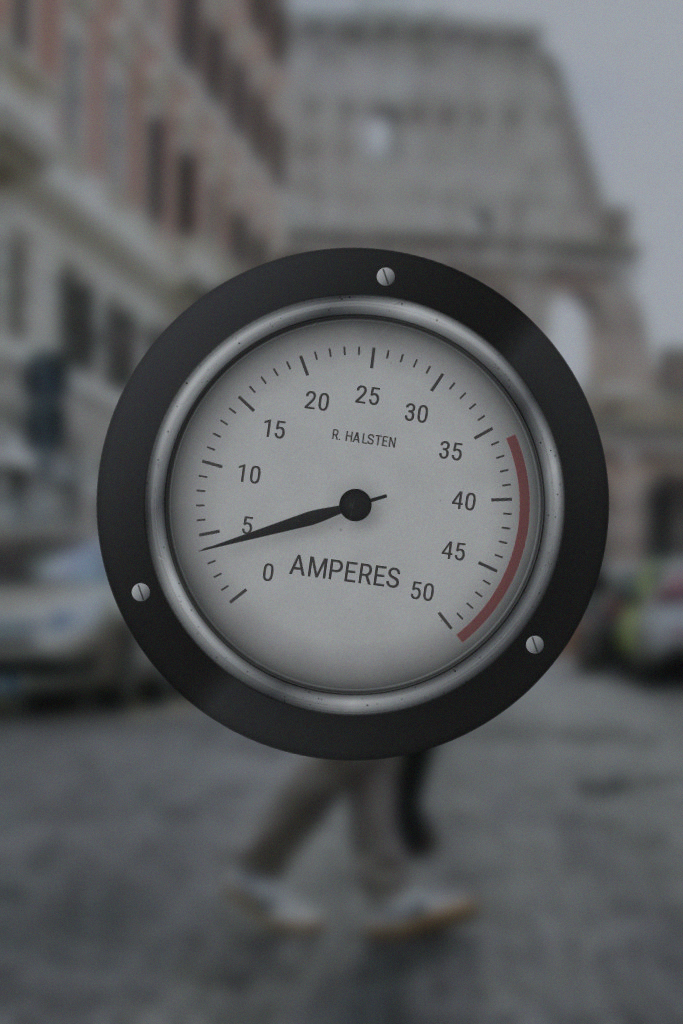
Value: 4 A
